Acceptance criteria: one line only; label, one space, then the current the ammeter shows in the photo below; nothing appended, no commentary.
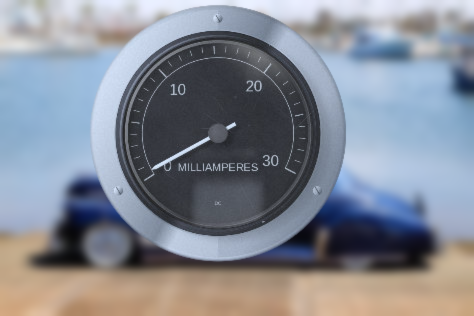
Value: 0.5 mA
